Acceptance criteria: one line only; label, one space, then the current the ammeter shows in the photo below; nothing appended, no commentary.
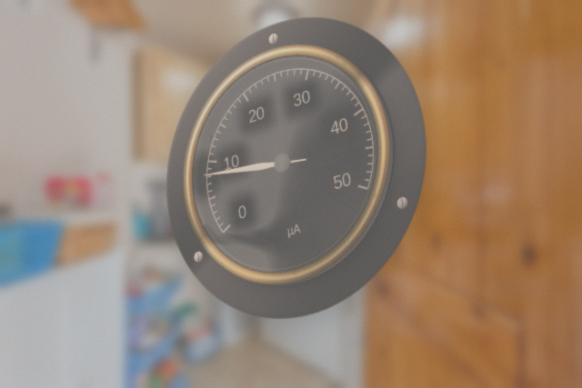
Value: 8 µA
